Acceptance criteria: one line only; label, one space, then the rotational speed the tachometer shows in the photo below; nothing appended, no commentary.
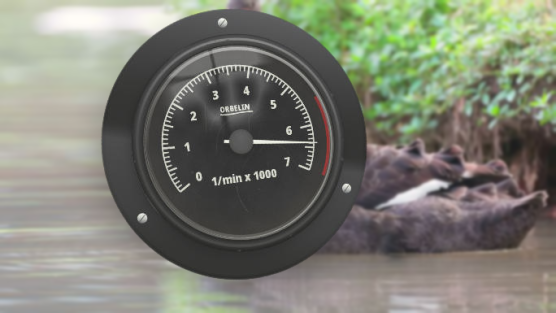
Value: 6400 rpm
